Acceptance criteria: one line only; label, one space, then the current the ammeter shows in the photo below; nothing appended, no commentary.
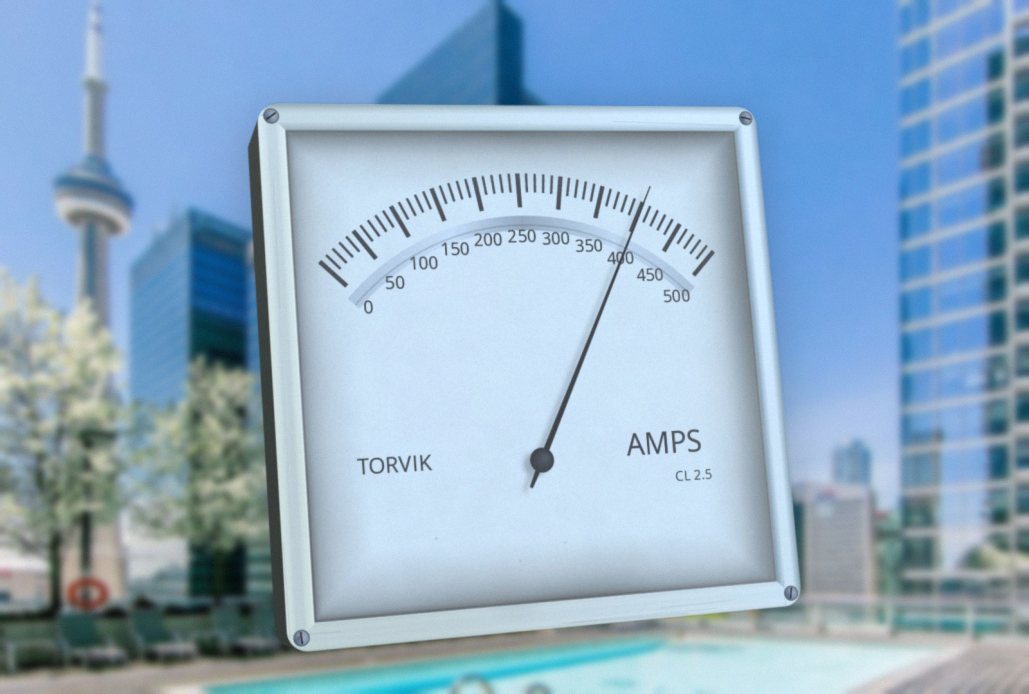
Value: 400 A
